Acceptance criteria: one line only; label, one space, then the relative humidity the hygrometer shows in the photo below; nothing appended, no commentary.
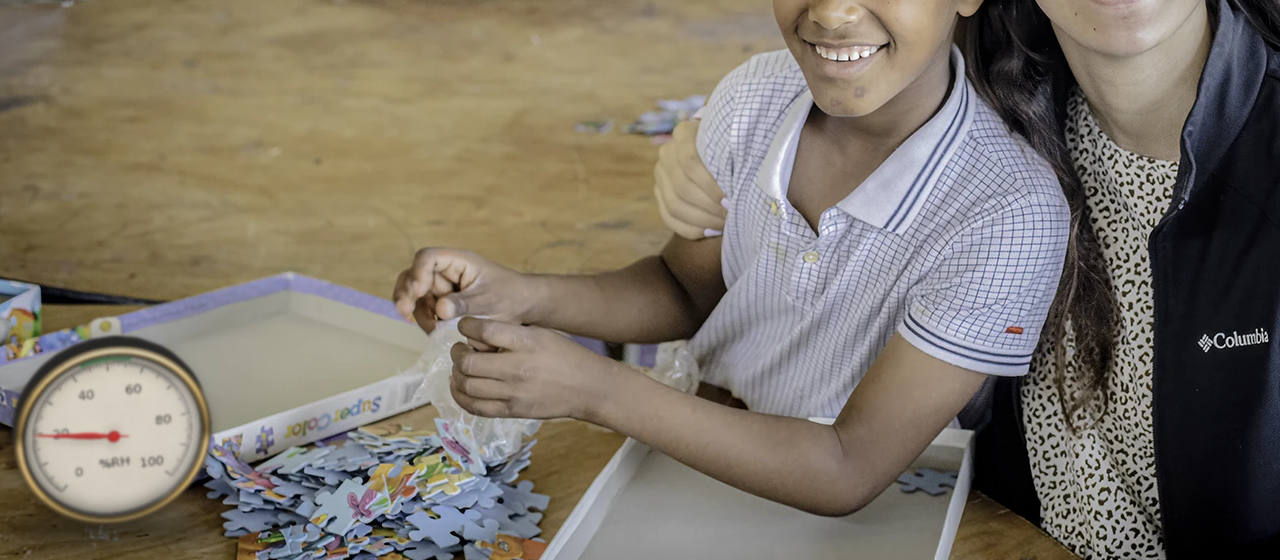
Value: 20 %
